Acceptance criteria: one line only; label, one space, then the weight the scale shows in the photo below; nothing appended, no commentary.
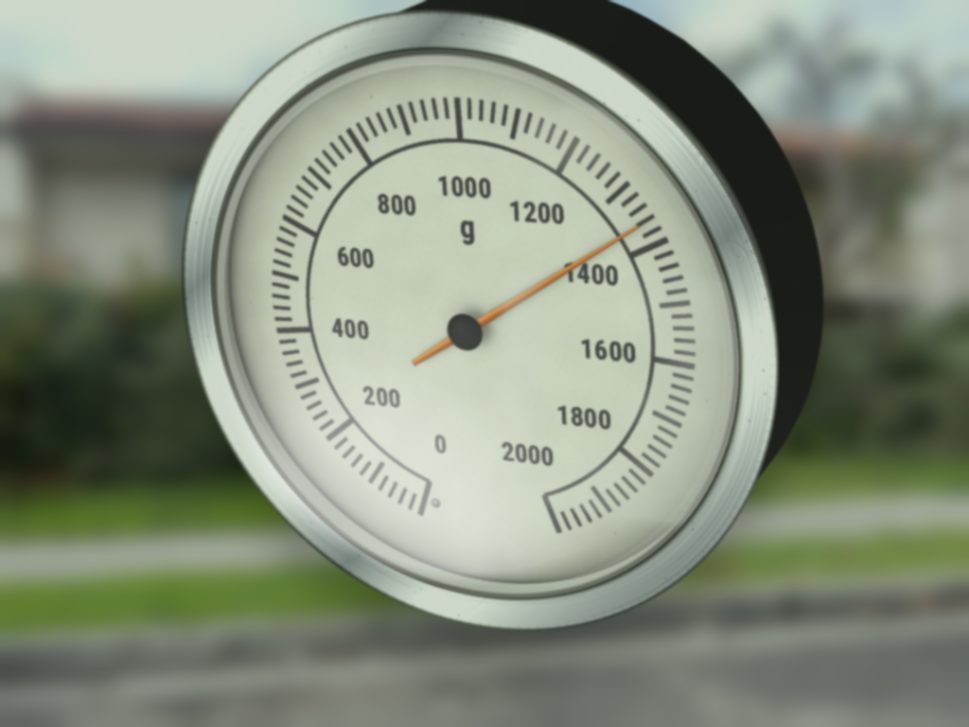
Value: 1360 g
